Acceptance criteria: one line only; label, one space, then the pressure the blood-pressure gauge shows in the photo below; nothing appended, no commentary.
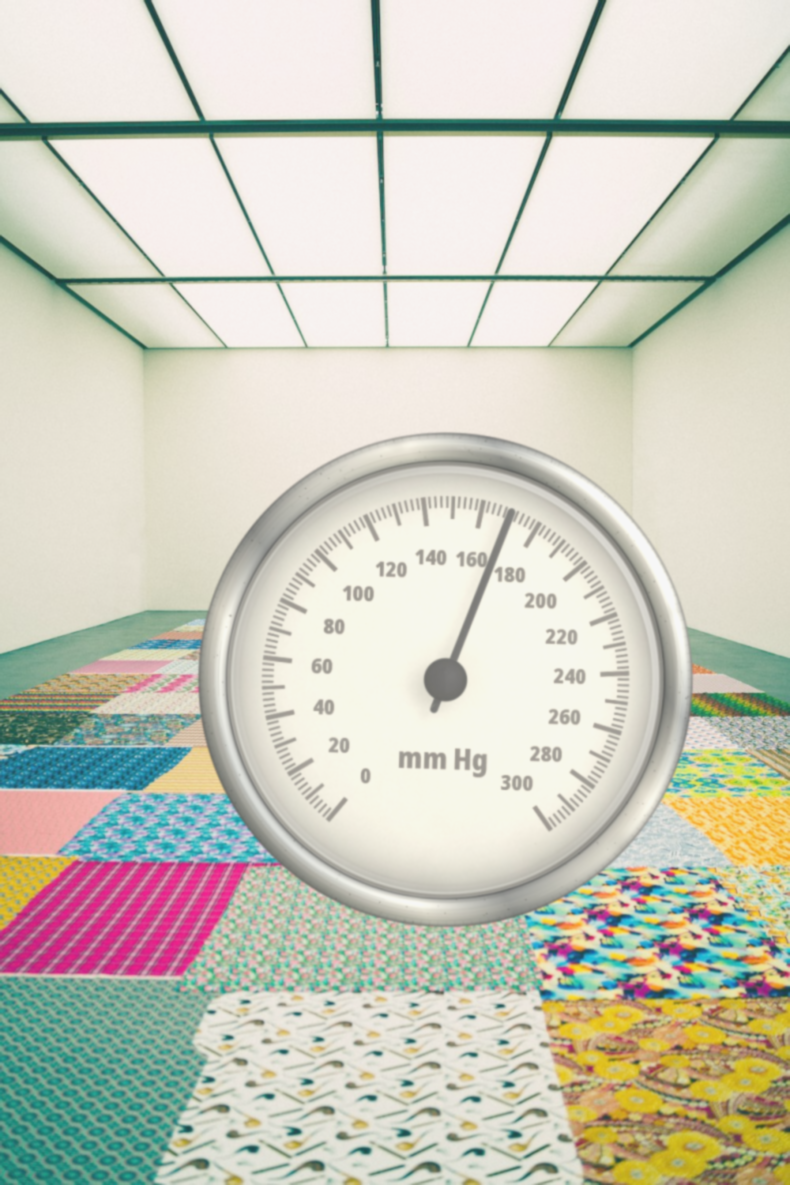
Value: 170 mmHg
